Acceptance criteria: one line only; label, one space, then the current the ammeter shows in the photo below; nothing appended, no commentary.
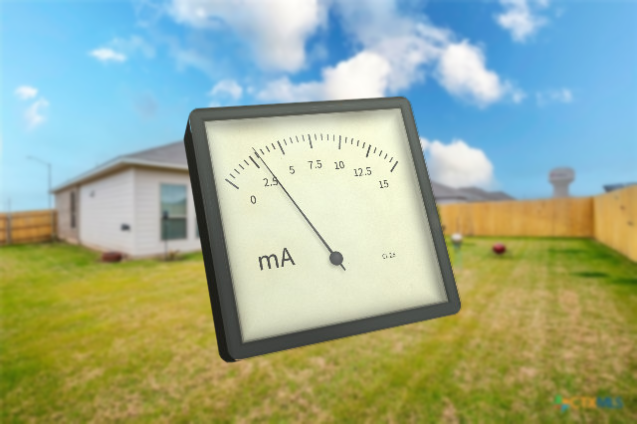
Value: 3 mA
